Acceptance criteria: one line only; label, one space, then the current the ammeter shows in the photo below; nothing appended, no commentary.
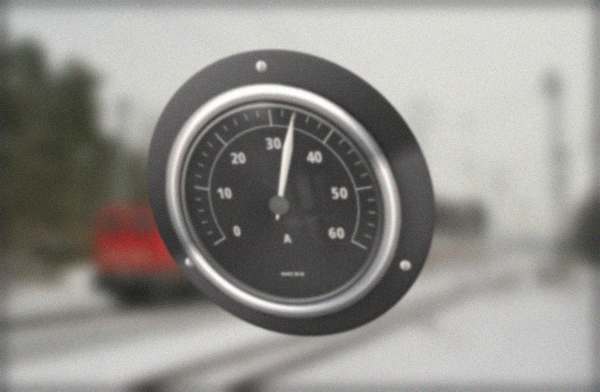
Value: 34 A
